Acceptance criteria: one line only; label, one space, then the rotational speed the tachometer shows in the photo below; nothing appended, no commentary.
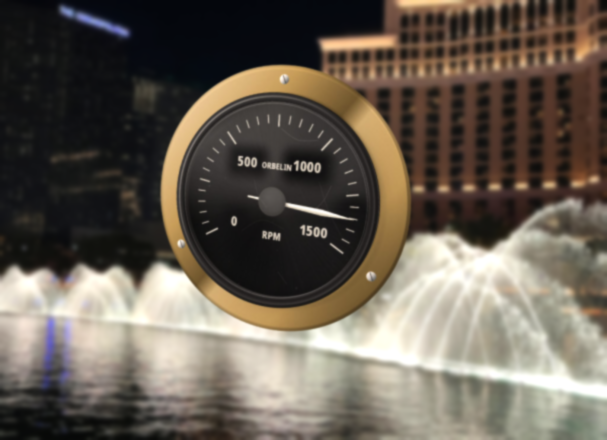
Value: 1350 rpm
